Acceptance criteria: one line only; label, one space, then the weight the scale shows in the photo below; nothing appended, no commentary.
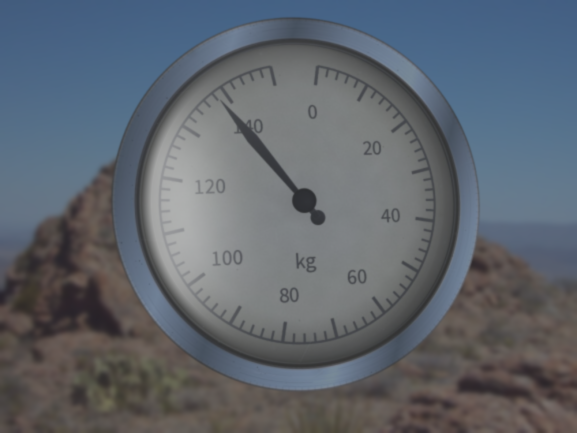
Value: 138 kg
